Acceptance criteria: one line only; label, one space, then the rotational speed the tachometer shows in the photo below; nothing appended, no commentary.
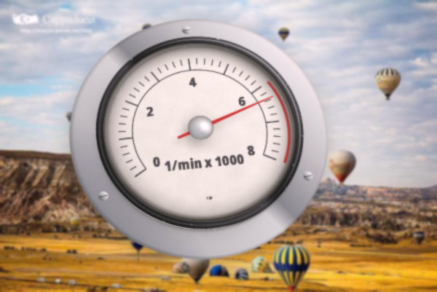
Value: 6400 rpm
